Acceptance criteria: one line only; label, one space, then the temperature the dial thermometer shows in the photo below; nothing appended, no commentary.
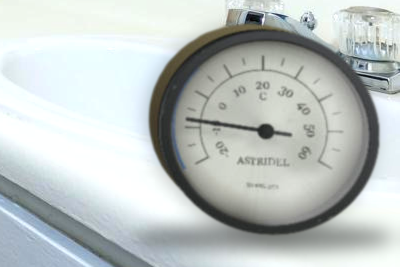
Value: -7.5 °C
